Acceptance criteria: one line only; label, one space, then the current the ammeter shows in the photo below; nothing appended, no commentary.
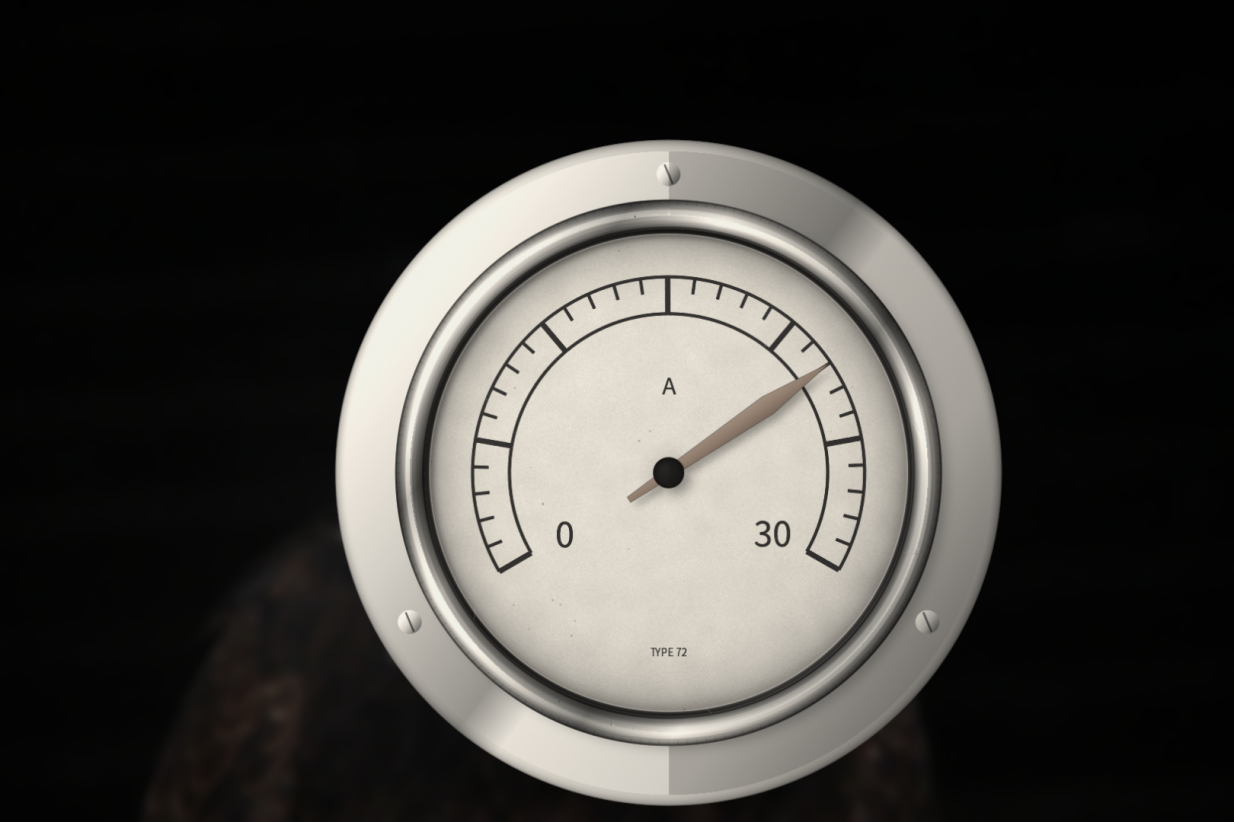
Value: 22 A
